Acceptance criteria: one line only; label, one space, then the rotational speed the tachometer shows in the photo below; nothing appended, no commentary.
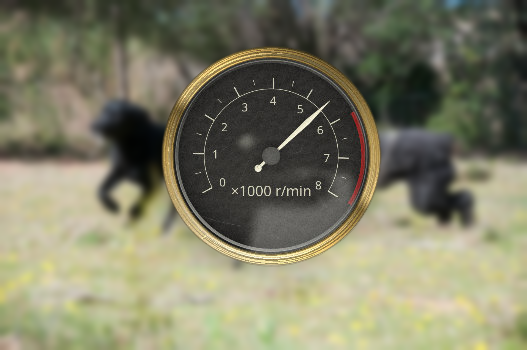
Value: 5500 rpm
